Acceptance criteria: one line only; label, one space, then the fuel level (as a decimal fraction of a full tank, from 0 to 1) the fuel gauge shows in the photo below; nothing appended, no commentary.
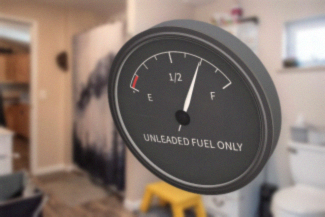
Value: 0.75
